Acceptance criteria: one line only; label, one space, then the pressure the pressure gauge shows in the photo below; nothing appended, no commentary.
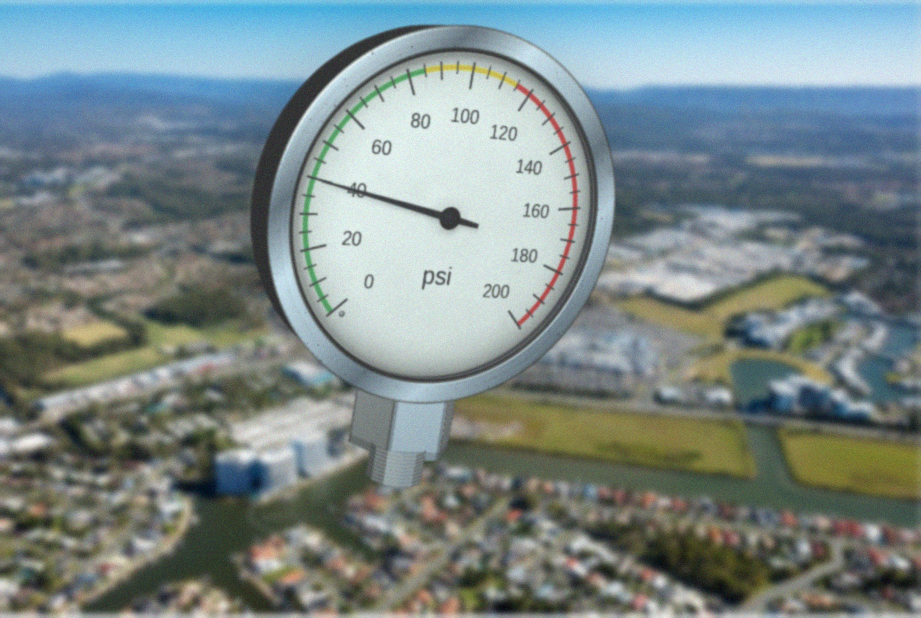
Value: 40 psi
